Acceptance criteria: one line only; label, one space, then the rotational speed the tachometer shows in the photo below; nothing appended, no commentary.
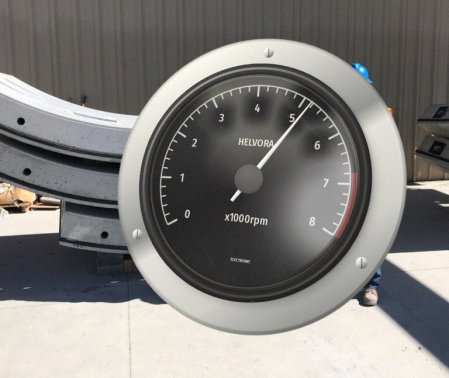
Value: 5200 rpm
